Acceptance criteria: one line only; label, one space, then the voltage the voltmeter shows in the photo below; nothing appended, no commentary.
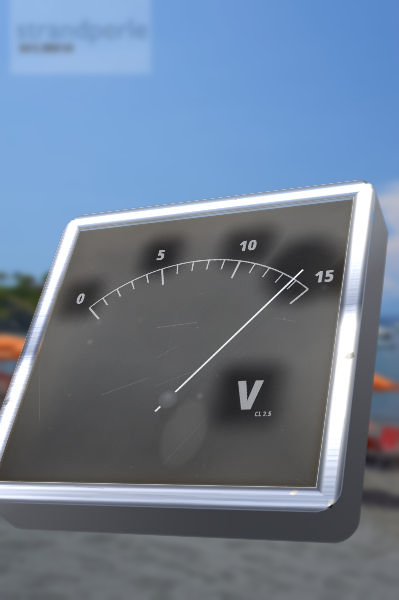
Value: 14 V
